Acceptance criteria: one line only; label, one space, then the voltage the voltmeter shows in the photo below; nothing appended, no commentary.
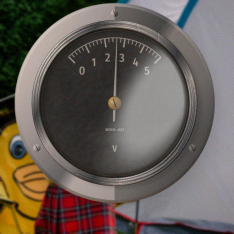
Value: 2.6 V
